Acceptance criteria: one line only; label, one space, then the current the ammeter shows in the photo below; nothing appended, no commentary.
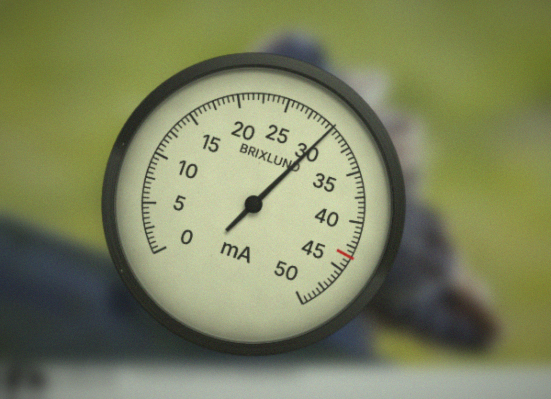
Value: 30 mA
